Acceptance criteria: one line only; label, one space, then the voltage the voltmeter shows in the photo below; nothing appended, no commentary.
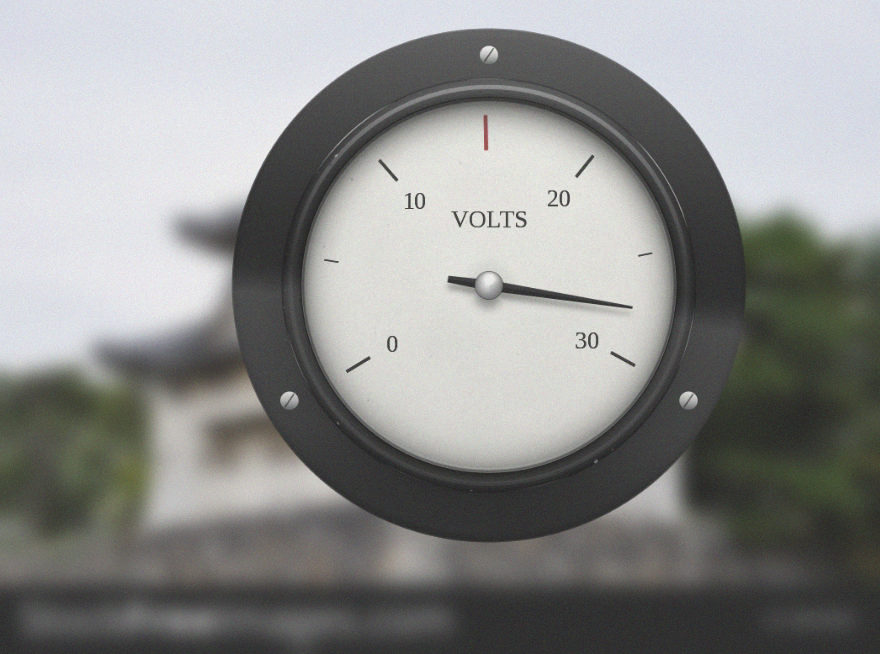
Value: 27.5 V
